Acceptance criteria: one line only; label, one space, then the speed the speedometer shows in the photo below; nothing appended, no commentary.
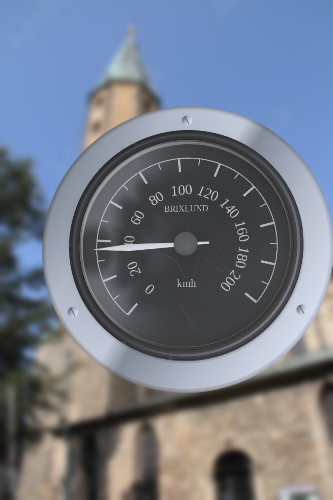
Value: 35 km/h
